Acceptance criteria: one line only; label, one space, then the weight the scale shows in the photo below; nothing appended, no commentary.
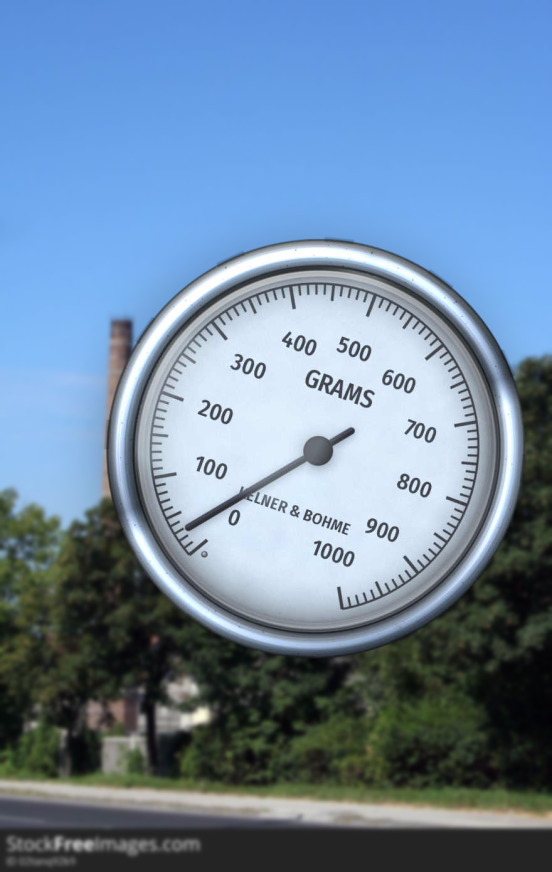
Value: 30 g
